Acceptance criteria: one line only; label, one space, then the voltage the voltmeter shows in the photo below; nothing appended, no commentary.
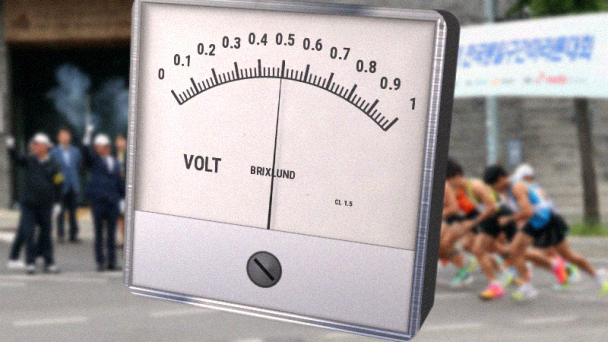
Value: 0.5 V
